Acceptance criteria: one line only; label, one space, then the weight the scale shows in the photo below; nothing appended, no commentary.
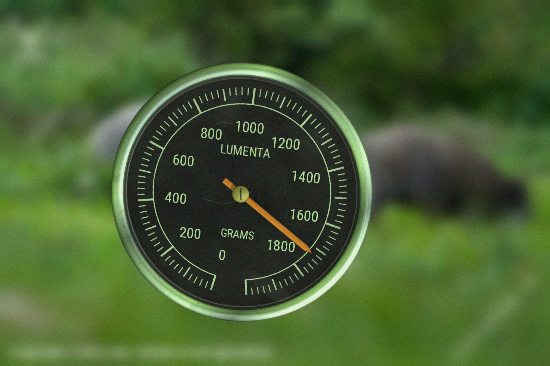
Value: 1720 g
